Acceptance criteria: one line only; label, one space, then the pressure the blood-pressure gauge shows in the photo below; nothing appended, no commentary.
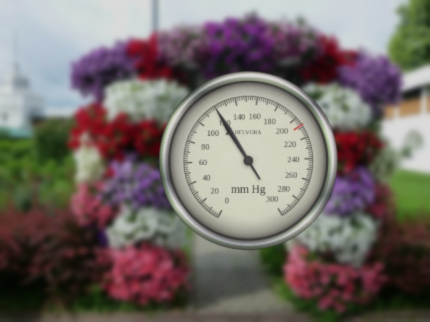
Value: 120 mmHg
